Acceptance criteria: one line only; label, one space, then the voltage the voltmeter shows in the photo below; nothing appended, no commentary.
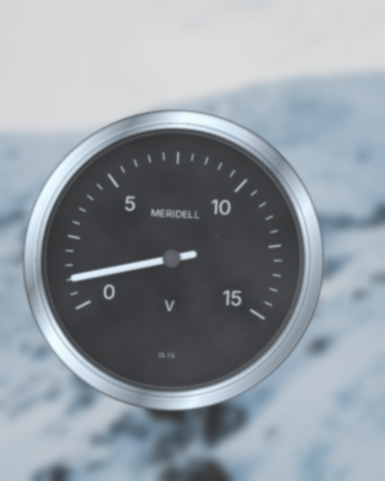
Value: 1 V
